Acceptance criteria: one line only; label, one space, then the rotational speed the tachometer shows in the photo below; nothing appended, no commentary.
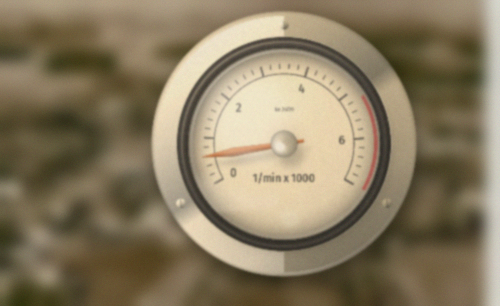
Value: 600 rpm
